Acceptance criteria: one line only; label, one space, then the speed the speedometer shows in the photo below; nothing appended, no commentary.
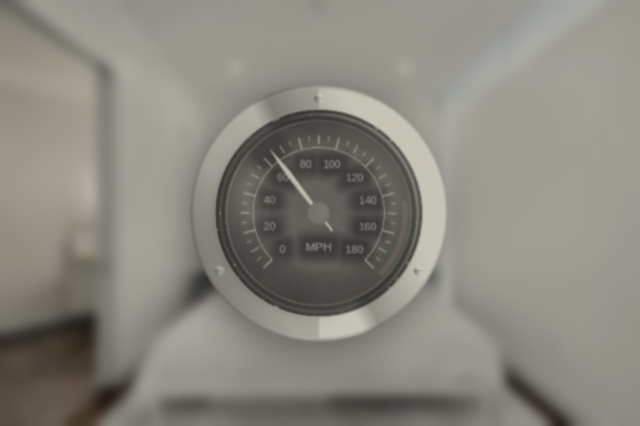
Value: 65 mph
